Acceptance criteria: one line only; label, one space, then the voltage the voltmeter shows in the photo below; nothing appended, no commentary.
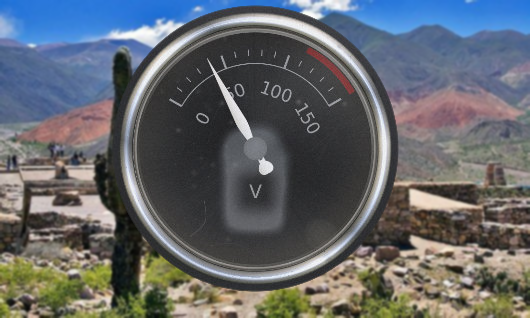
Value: 40 V
